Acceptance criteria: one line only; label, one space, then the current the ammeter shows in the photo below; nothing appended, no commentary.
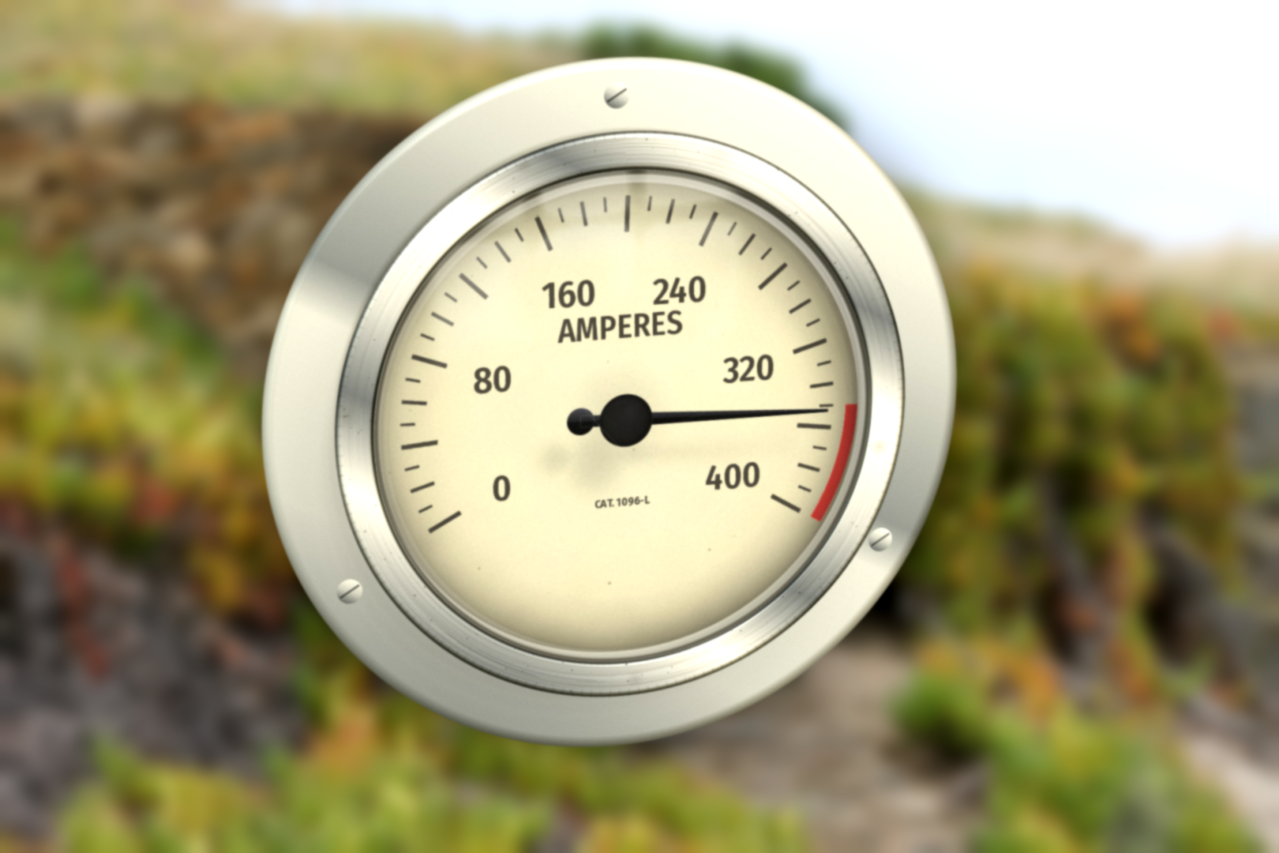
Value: 350 A
